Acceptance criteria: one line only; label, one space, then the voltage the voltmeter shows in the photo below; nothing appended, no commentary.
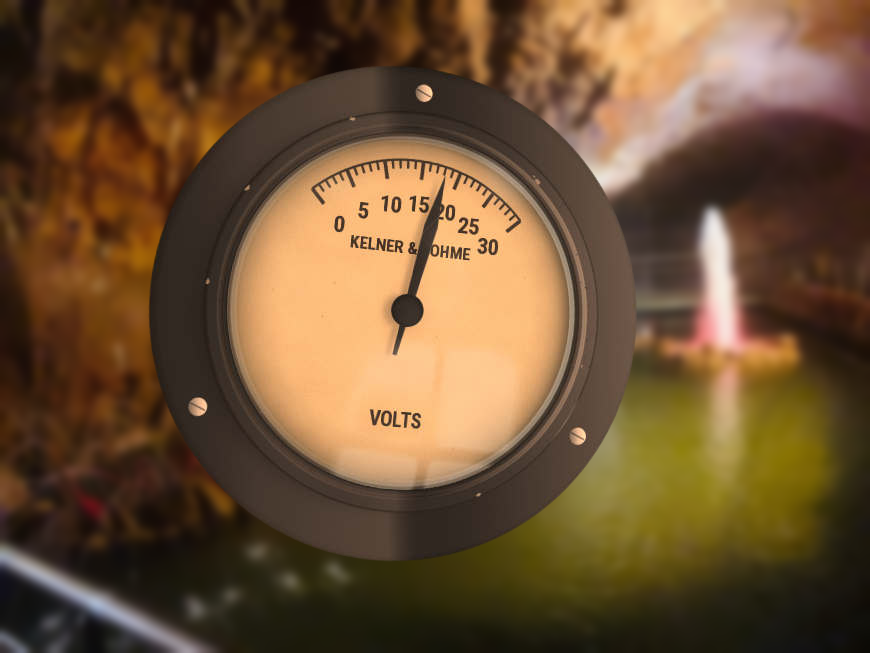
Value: 18 V
